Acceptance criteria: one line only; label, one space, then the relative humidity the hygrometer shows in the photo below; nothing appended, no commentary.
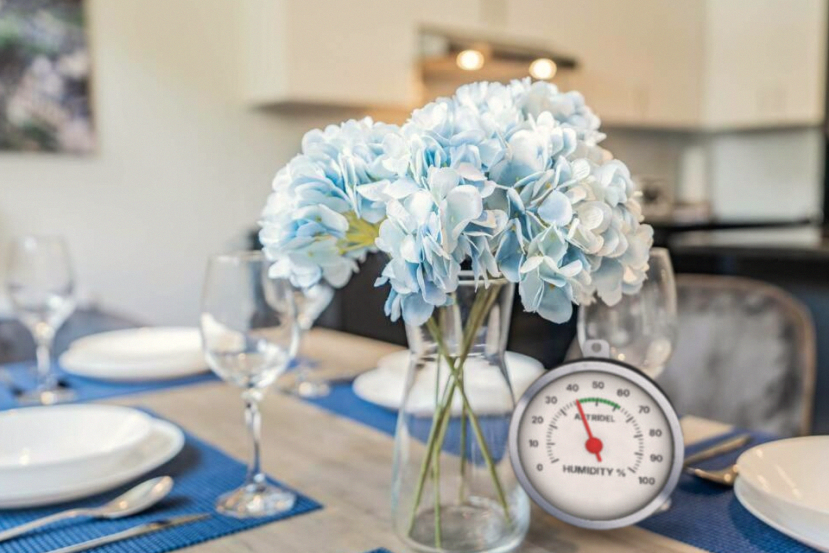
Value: 40 %
